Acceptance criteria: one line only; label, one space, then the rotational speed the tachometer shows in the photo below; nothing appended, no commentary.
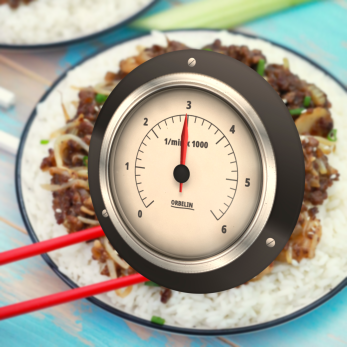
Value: 3000 rpm
